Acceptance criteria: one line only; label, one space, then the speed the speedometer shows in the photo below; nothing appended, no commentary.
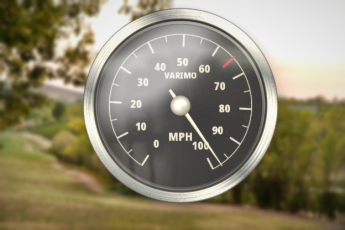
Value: 97.5 mph
